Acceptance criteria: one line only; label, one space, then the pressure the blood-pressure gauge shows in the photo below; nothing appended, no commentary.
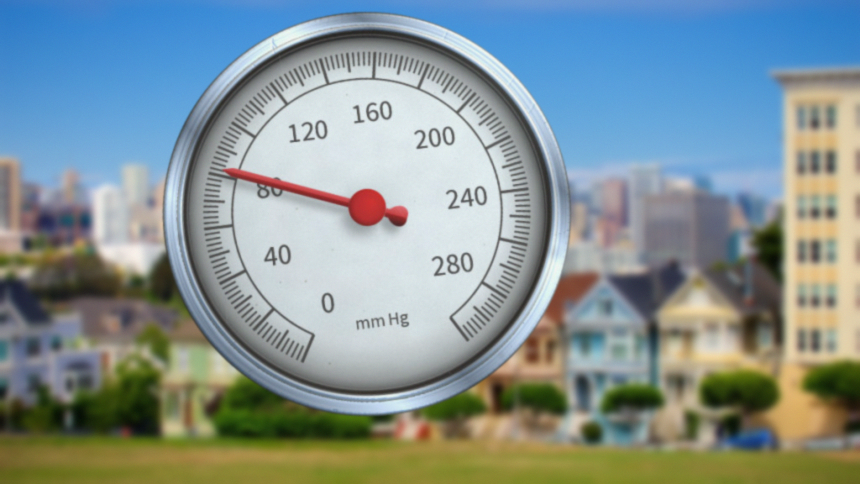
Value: 82 mmHg
